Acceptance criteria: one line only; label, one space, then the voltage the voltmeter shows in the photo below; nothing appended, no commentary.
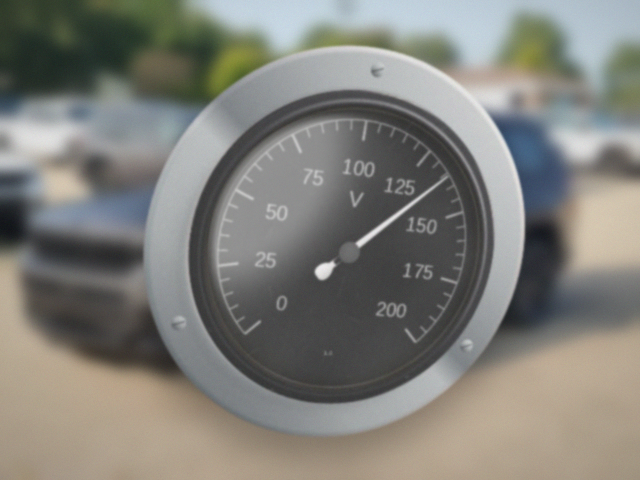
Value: 135 V
